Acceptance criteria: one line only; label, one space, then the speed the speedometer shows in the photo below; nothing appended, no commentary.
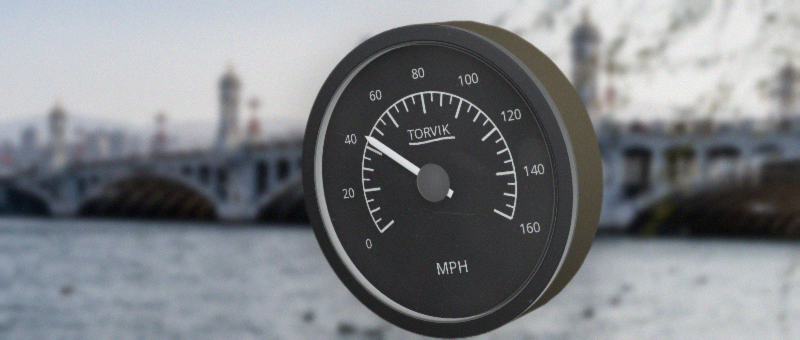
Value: 45 mph
